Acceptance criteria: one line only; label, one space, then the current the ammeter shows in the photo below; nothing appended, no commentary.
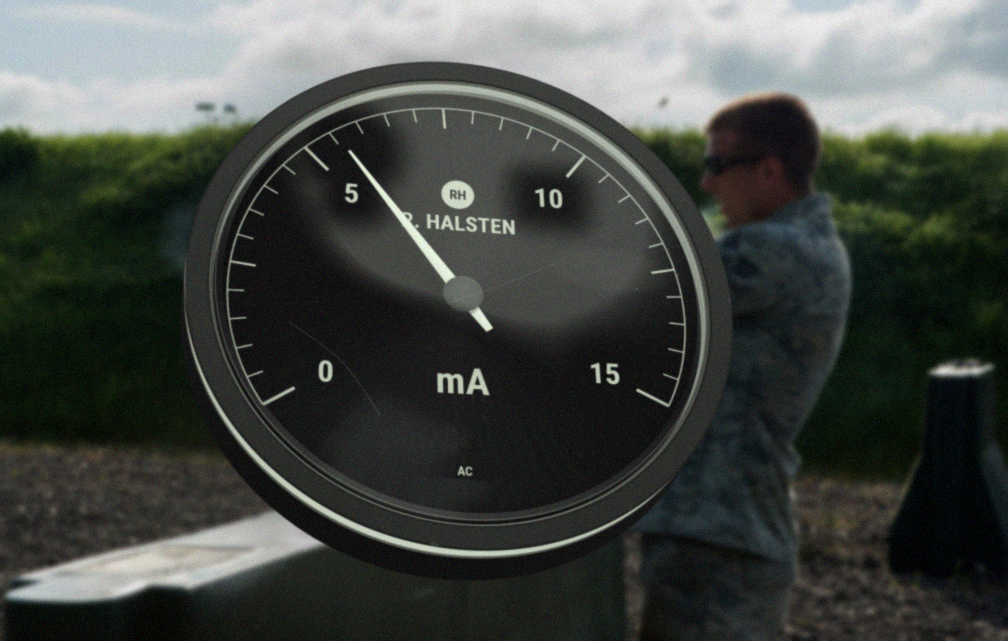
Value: 5.5 mA
